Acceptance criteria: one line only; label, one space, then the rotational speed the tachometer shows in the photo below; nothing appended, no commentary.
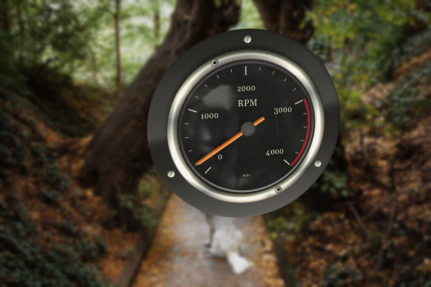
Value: 200 rpm
